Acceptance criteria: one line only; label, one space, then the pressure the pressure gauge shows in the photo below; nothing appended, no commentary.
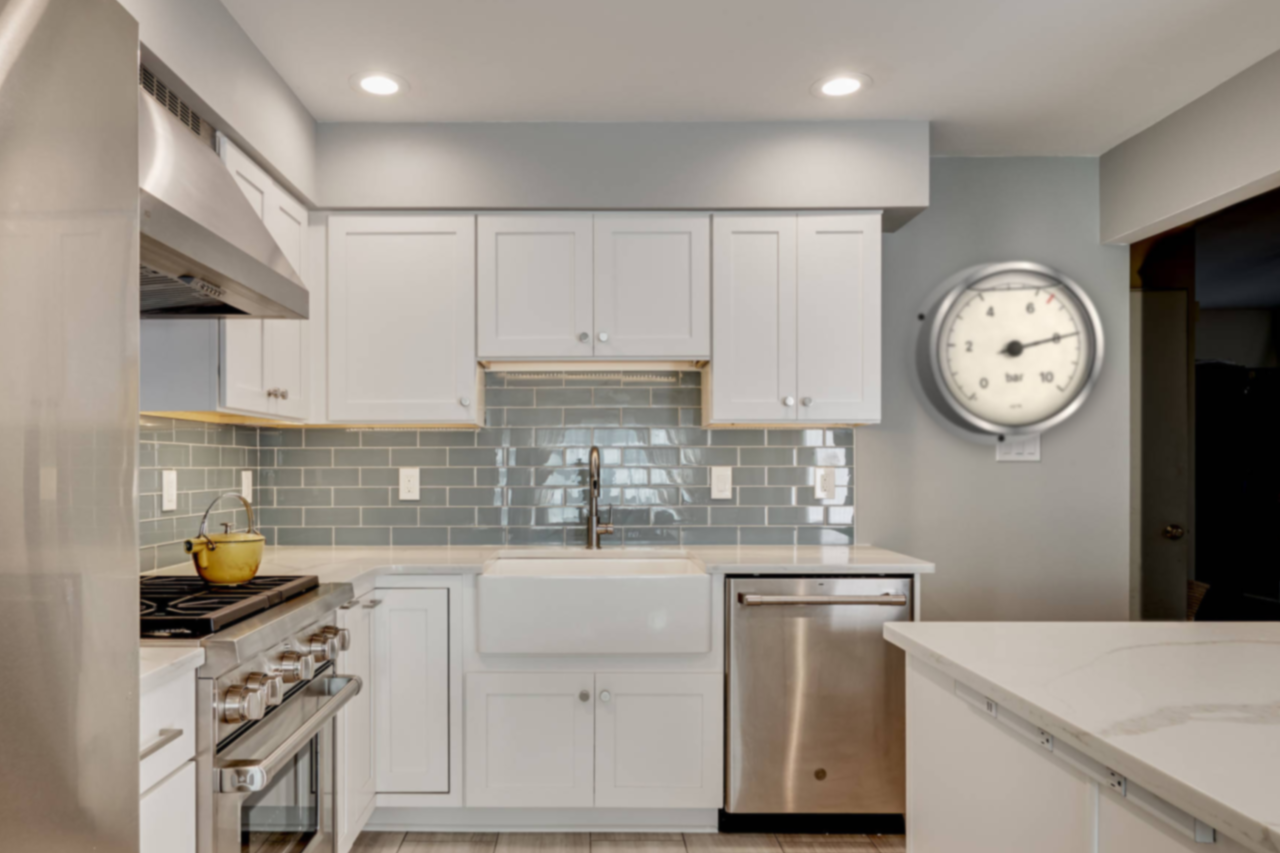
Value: 8 bar
